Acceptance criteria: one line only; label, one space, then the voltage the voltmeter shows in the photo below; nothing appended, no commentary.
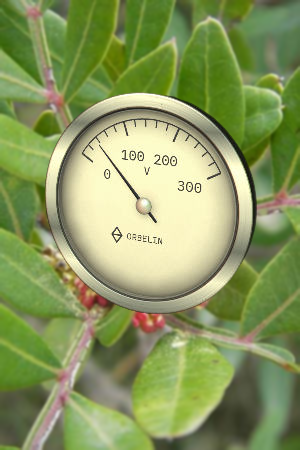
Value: 40 V
